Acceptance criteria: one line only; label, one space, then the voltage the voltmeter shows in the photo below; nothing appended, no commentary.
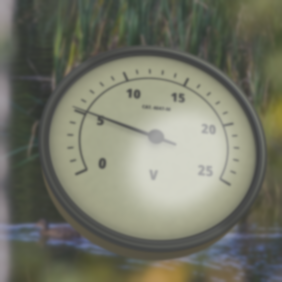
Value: 5 V
